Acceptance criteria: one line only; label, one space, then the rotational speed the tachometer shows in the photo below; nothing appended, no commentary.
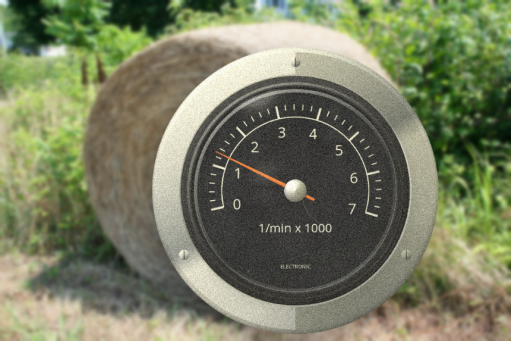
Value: 1300 rpm
